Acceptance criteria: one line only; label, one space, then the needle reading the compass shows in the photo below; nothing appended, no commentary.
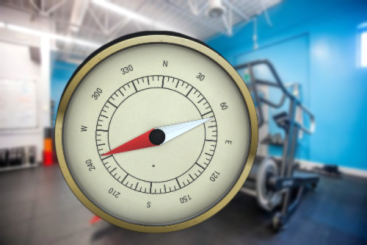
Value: 245 °
